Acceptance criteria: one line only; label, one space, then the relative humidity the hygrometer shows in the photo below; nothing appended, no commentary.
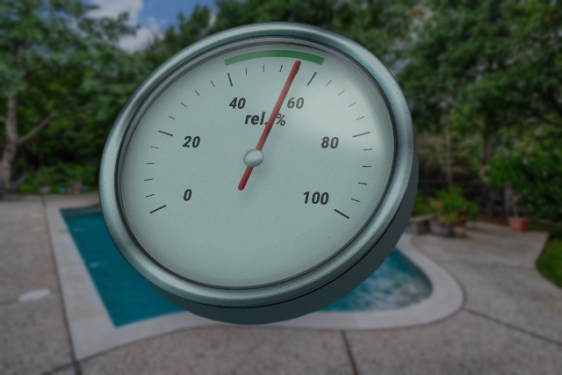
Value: 56 %
